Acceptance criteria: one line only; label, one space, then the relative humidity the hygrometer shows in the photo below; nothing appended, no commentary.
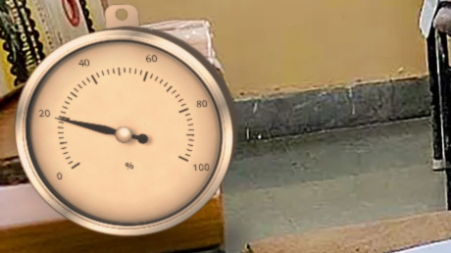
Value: 20 %
